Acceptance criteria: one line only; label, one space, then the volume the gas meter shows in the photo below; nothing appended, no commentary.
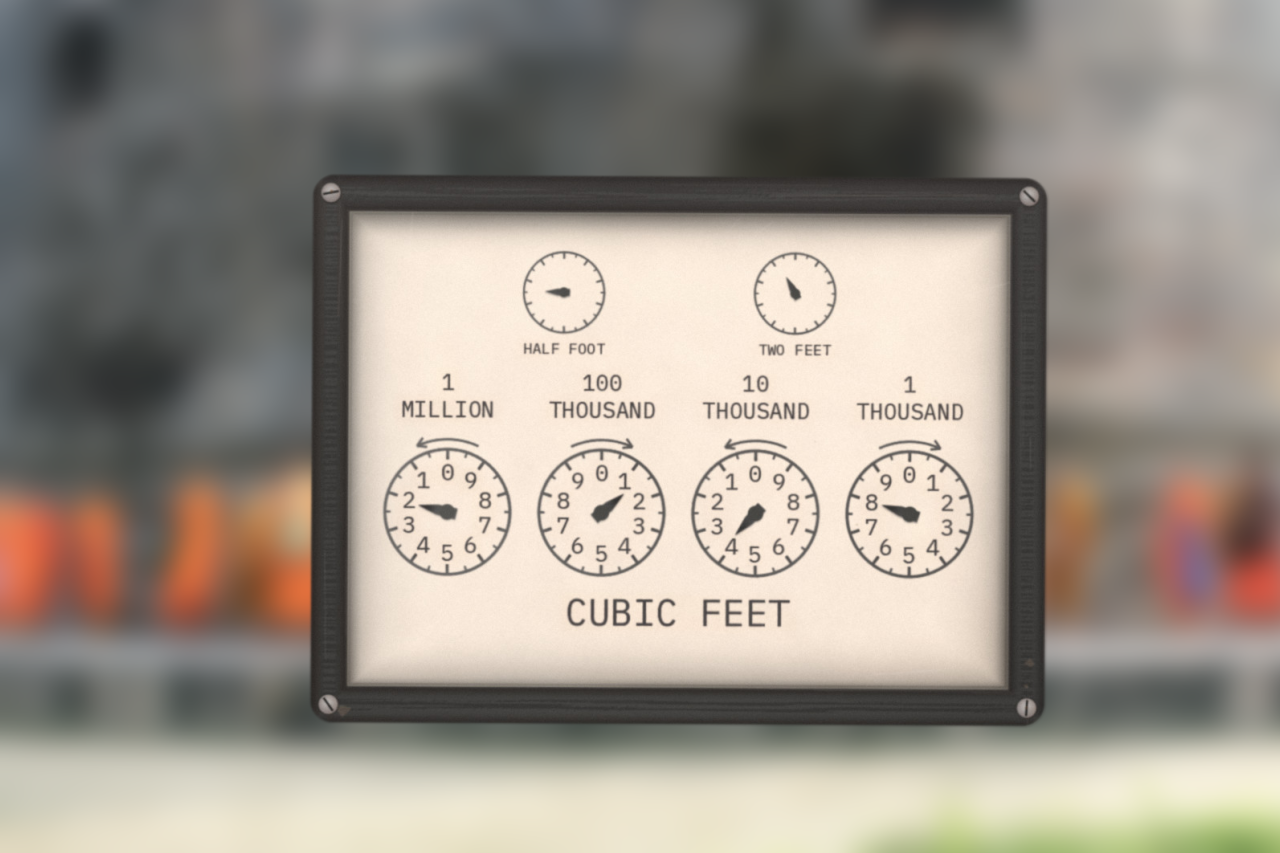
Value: 213800 ft³
